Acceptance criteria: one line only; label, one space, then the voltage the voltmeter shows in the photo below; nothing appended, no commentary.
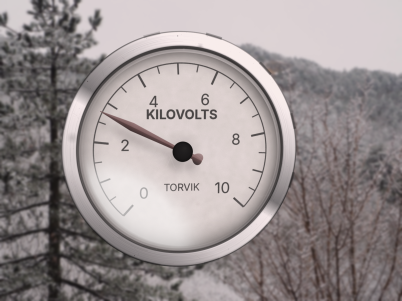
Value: 2.75 kV
